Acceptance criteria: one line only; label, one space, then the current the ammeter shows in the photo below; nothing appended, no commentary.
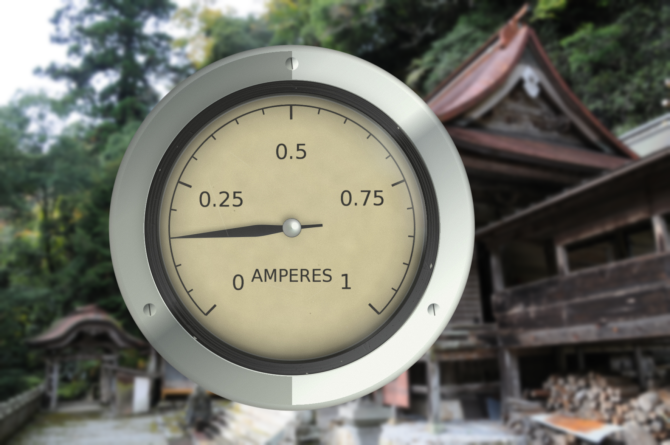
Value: 0.15 A
